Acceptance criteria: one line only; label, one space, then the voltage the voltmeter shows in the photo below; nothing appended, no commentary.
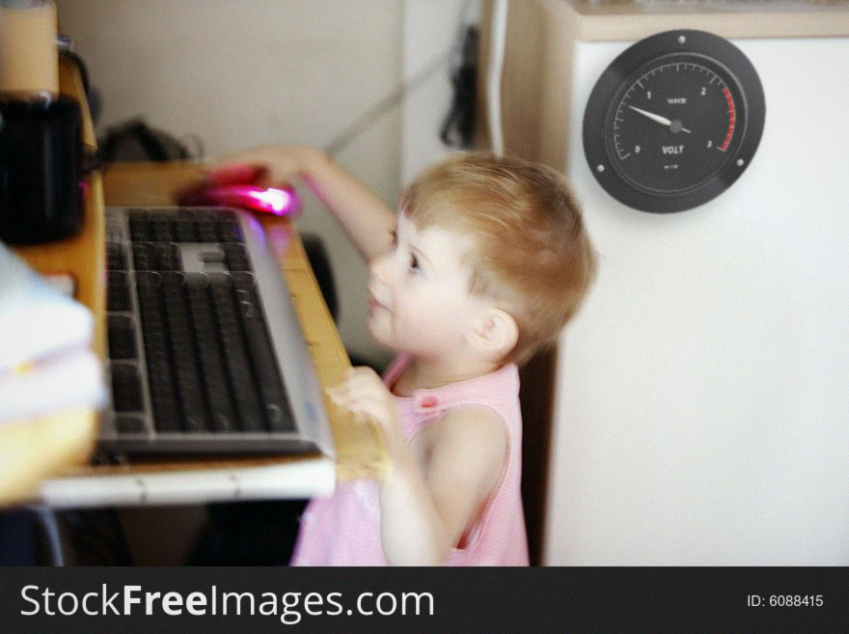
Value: 0.7 V
